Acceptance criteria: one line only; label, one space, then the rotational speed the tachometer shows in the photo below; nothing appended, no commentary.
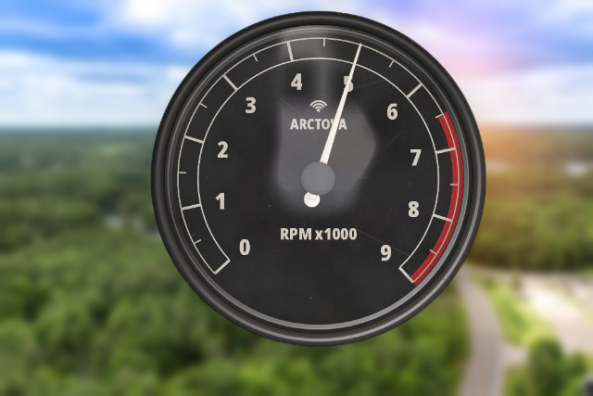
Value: 5000 rpm
